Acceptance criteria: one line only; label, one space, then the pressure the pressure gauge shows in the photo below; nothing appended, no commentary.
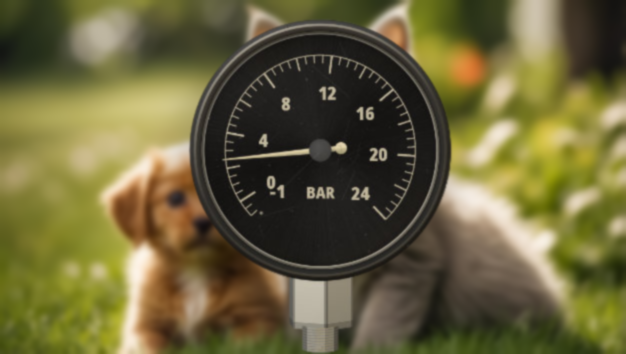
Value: 2.5 bar
